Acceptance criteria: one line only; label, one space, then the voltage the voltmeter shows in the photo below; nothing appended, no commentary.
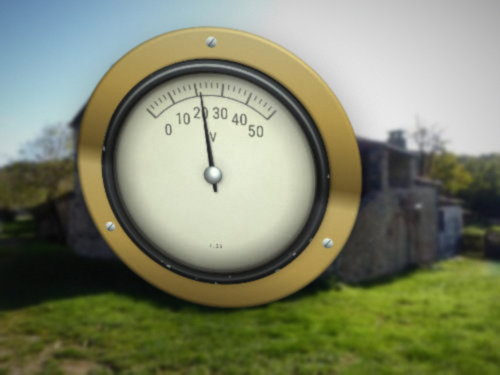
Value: 22 V
